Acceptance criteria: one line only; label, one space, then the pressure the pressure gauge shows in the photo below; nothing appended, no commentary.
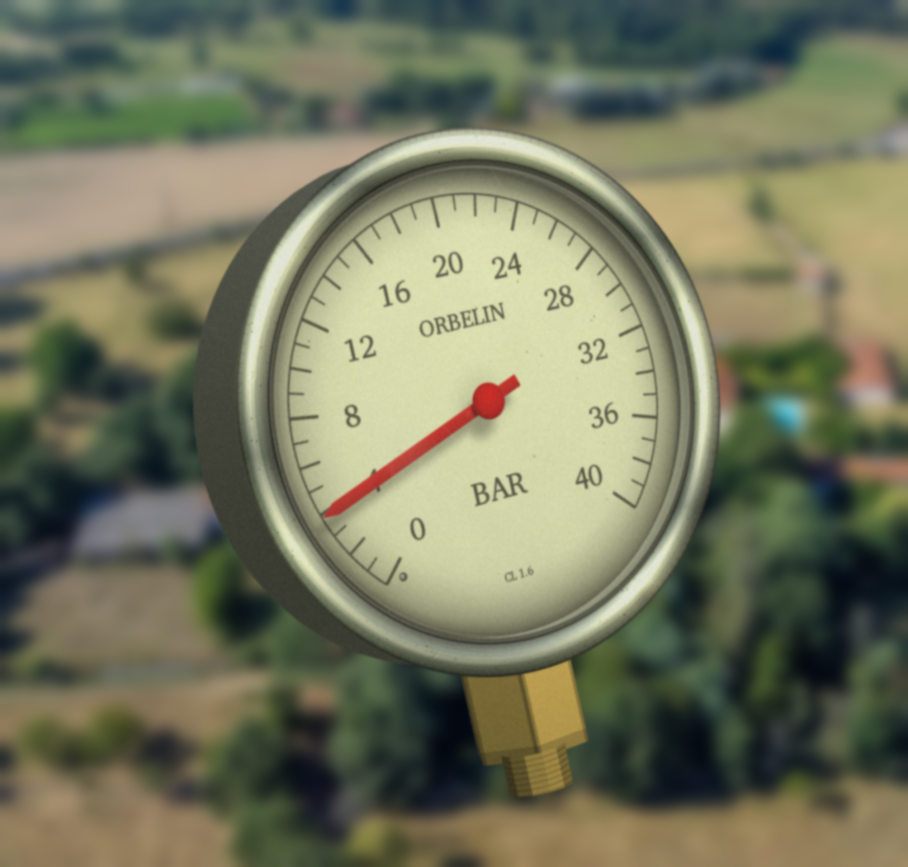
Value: 4 bar
